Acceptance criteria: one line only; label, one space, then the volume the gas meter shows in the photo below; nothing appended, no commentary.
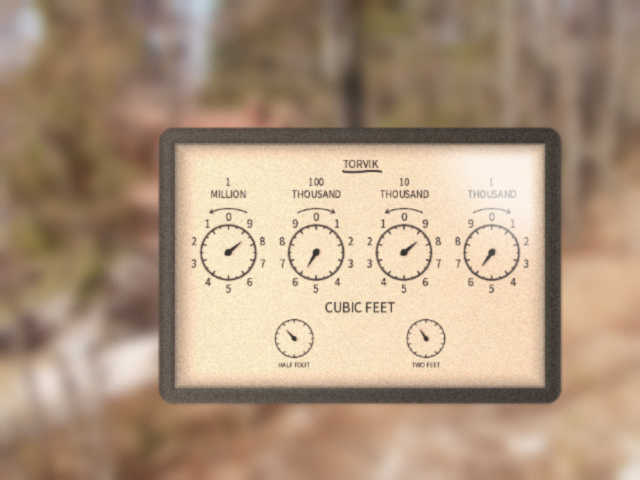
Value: 858600 ft³
